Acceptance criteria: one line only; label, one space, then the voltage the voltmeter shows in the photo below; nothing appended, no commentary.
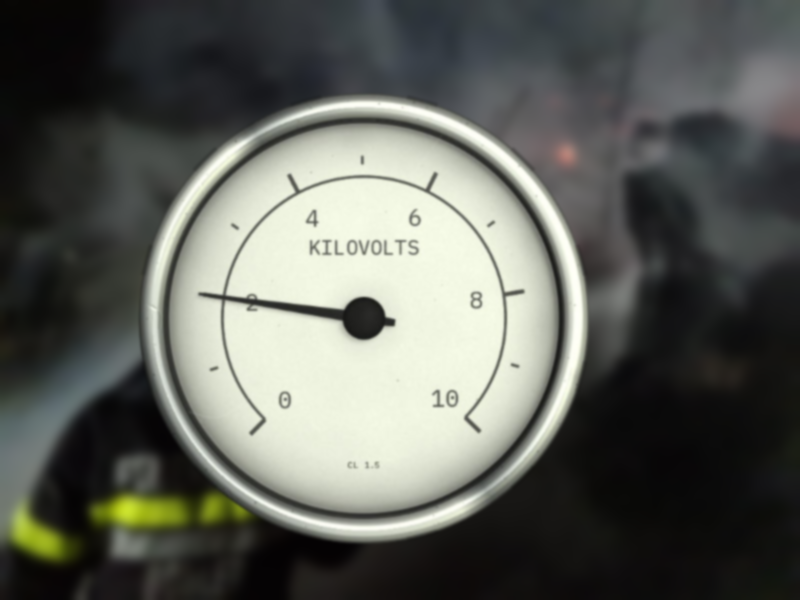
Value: 2 kV
